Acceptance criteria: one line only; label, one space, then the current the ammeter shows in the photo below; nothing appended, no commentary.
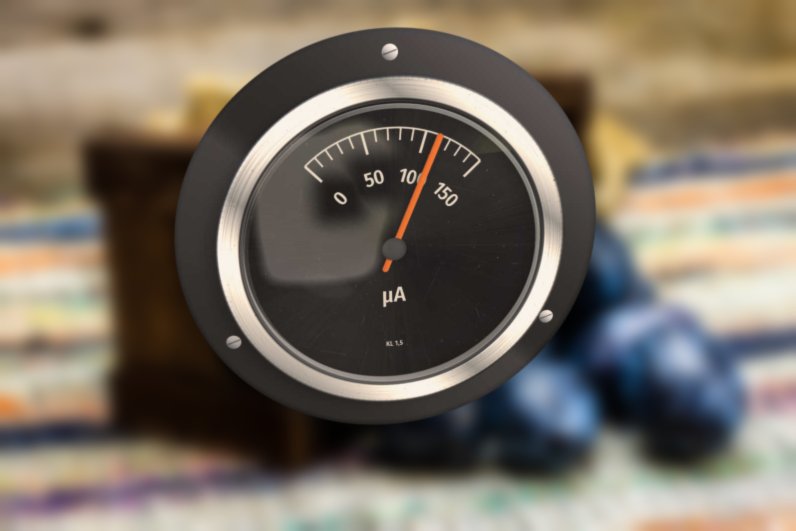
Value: 110 µA
